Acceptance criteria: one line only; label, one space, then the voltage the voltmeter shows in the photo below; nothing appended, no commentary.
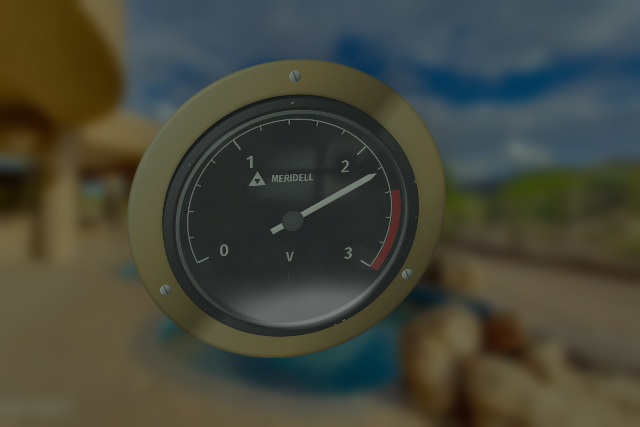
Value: 2.2 V
